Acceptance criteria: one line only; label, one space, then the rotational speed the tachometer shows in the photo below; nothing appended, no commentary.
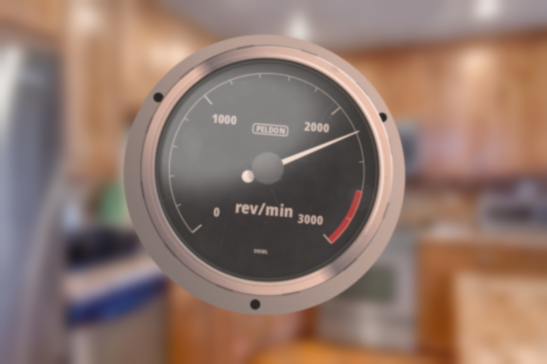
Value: 2200 rpm
